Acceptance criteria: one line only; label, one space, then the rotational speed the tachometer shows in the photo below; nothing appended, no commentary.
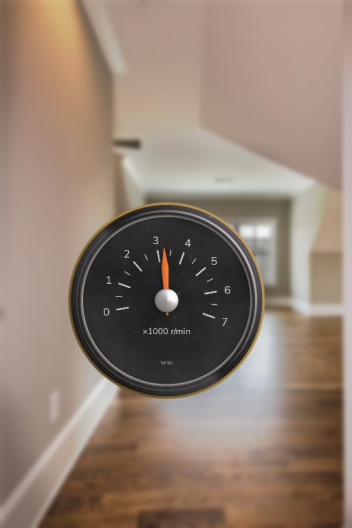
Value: 3250 rpm
